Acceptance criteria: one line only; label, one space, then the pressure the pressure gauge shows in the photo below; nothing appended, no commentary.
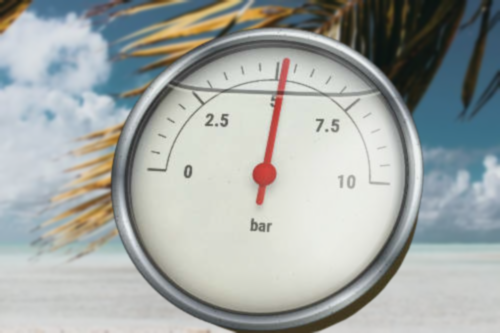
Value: 5.25 bar
